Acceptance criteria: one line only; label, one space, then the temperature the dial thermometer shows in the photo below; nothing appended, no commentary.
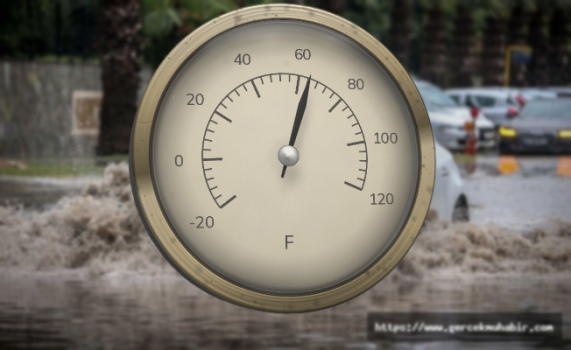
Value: 64 °F
